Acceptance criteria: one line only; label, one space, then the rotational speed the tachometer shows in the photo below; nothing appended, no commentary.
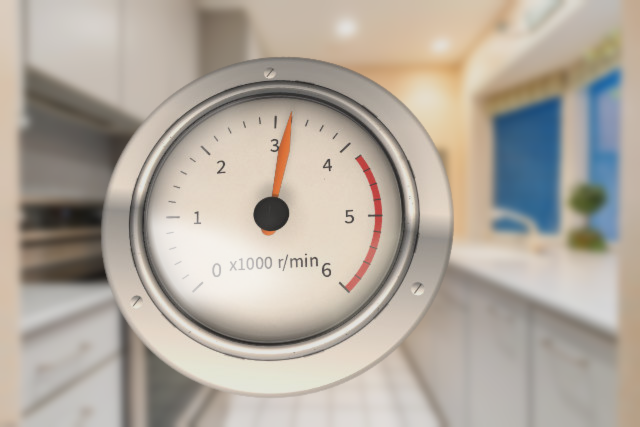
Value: 3200 rpm
